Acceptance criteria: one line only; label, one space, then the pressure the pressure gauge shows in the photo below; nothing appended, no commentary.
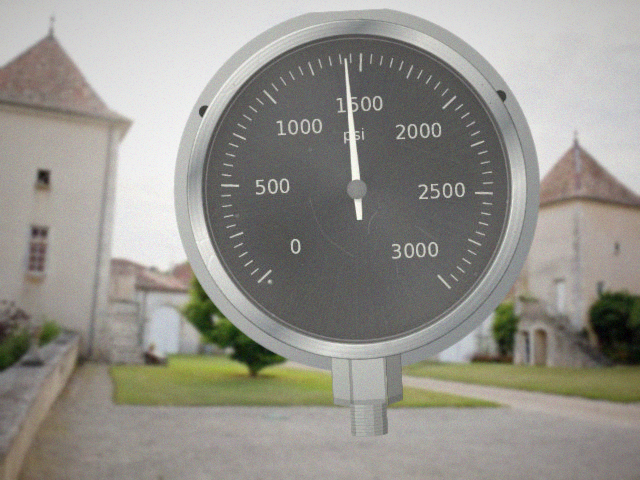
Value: 1425 psi
